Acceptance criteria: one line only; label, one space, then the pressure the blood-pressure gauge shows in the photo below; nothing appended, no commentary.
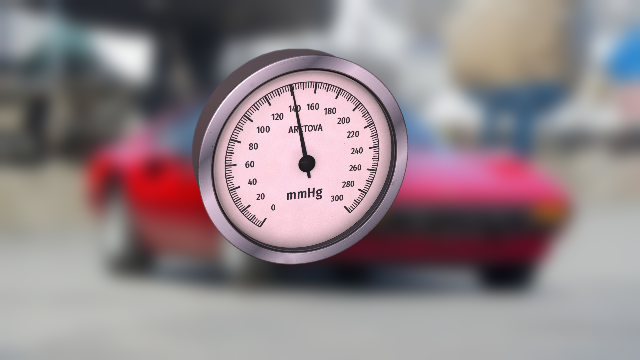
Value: 140 mmHg
